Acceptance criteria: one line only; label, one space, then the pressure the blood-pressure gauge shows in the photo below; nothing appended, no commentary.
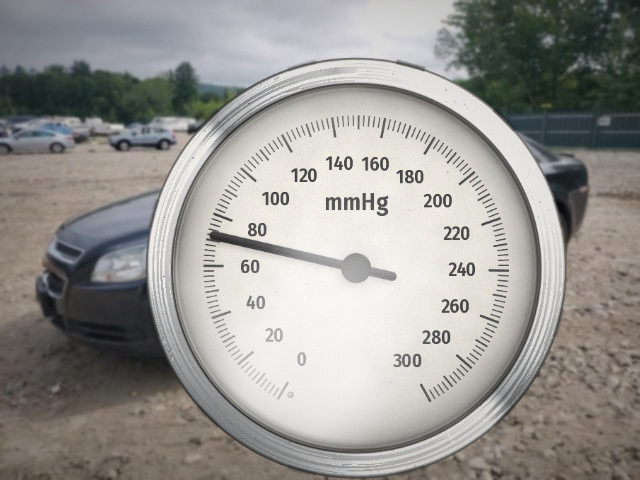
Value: 72 mmHg
